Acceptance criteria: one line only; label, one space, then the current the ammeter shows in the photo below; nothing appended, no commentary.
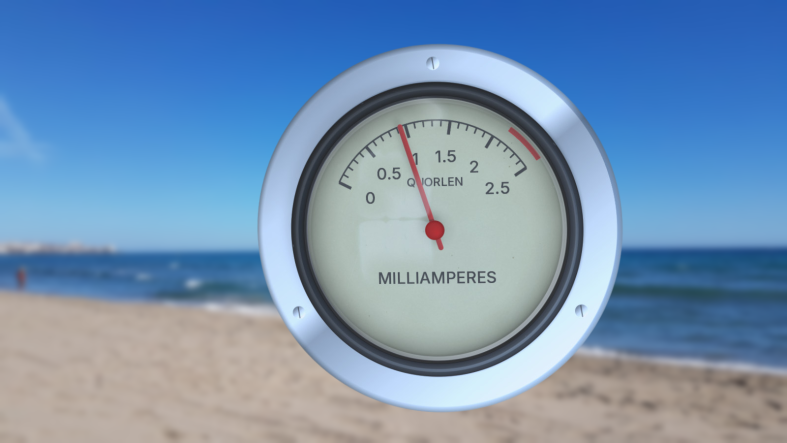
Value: 0.95 mA
